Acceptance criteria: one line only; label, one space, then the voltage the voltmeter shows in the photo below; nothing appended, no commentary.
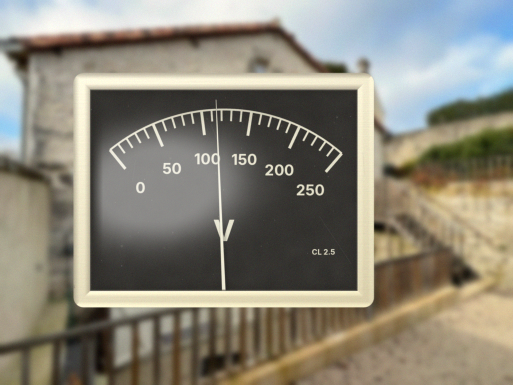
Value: 115 V
